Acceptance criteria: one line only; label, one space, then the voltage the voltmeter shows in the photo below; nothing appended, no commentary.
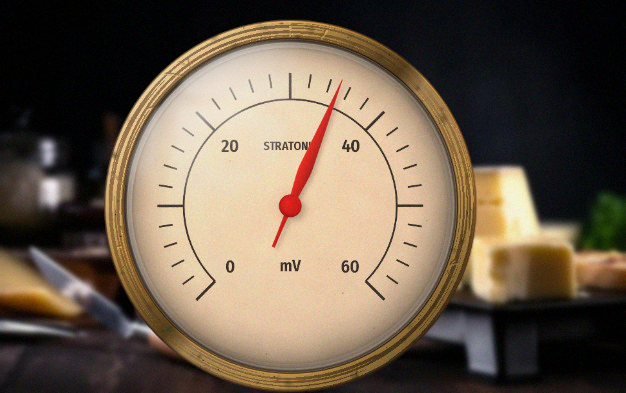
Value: 35 mV
